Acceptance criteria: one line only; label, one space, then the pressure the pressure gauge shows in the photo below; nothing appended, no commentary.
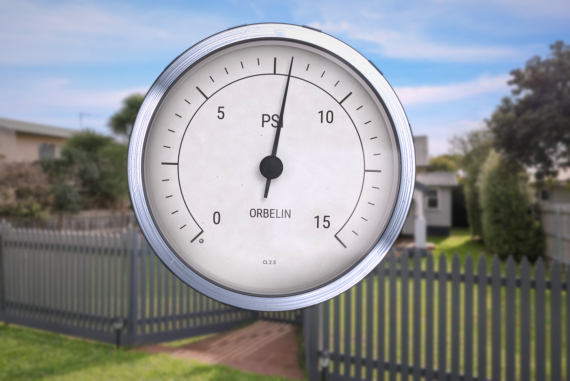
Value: 8 psi
